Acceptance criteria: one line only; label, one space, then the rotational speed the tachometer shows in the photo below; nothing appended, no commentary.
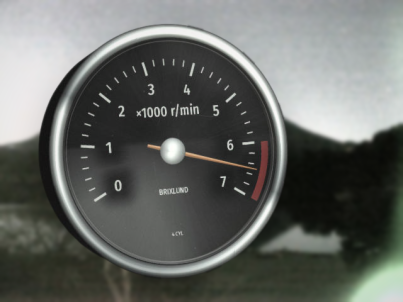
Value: 6500 rpm
